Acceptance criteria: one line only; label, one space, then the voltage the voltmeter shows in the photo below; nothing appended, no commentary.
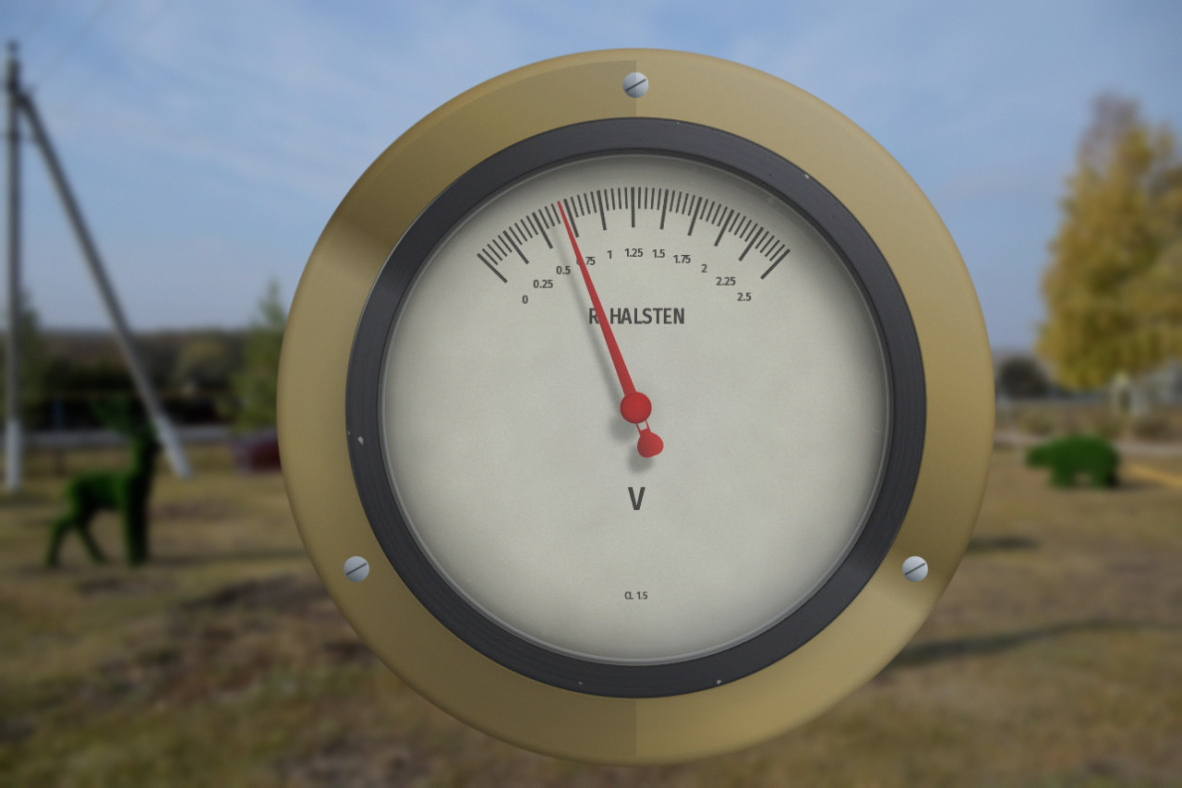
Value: 0.7 V
